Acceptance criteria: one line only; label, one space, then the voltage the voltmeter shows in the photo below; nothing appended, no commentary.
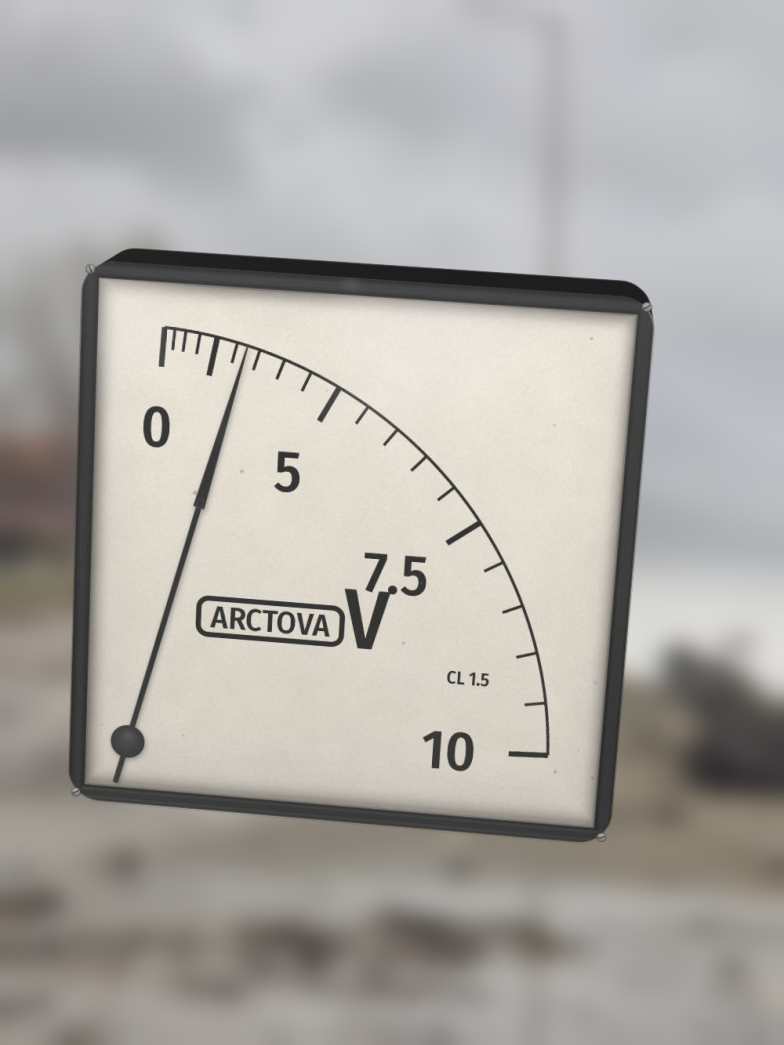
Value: 3.25 V
